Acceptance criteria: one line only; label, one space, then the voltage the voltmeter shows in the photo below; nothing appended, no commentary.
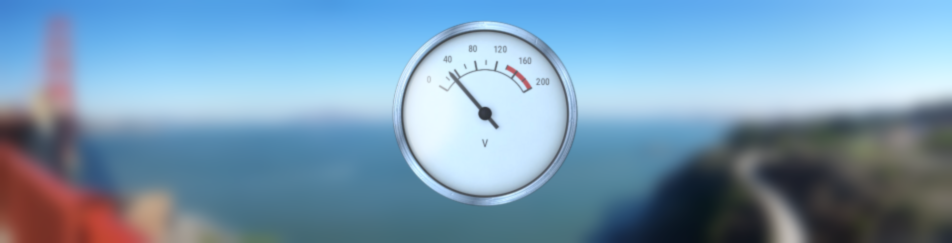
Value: 30 V
